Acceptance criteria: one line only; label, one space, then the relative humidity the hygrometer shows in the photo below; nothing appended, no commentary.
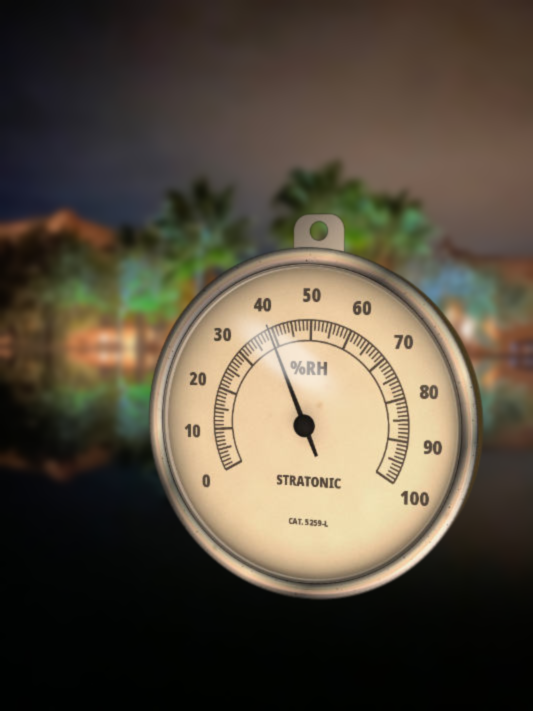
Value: 40 %
